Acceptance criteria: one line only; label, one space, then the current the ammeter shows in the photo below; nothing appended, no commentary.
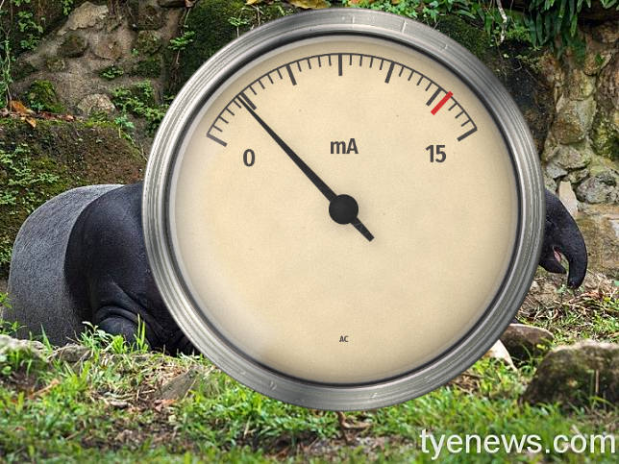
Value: 2.25 mA
